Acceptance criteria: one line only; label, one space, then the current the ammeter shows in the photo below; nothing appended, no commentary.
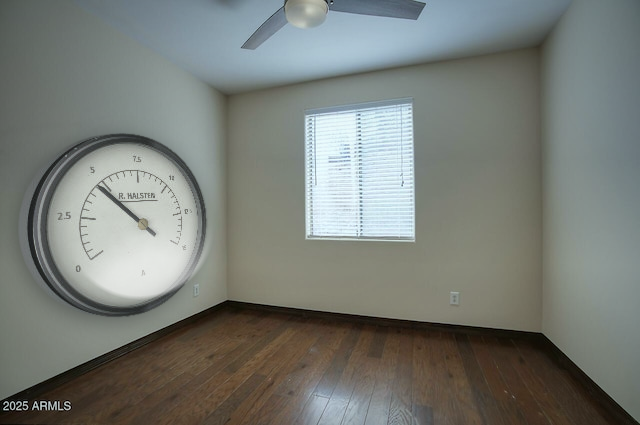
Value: 4.5 A
